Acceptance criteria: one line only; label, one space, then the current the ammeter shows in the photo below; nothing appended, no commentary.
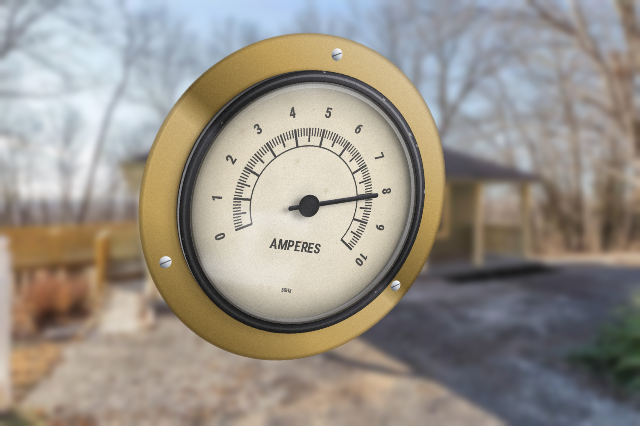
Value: 8 A
